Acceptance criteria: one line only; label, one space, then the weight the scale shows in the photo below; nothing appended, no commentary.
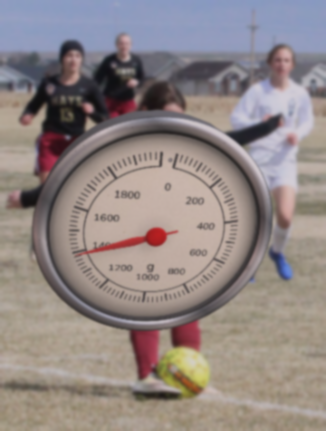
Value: 1400 g
